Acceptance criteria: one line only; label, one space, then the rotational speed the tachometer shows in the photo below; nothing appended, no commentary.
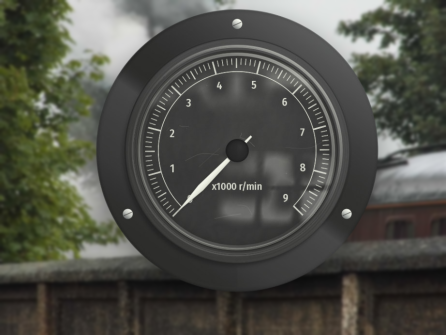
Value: 0 rpm
